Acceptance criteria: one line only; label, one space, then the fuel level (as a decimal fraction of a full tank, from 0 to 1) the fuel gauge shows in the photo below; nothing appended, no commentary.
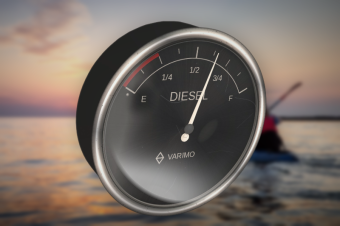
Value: 0.625
